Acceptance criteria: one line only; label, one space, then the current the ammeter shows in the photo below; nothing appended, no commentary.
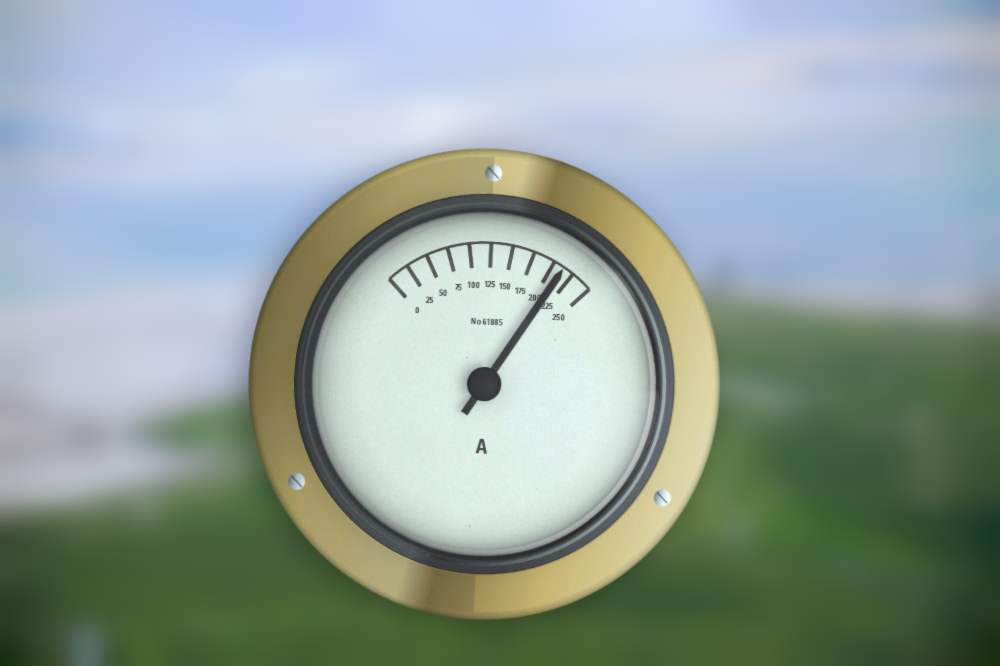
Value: 212.5 A
